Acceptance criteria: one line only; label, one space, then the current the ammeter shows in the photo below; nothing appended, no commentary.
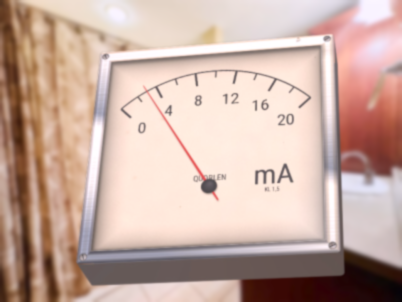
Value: 3 mA
